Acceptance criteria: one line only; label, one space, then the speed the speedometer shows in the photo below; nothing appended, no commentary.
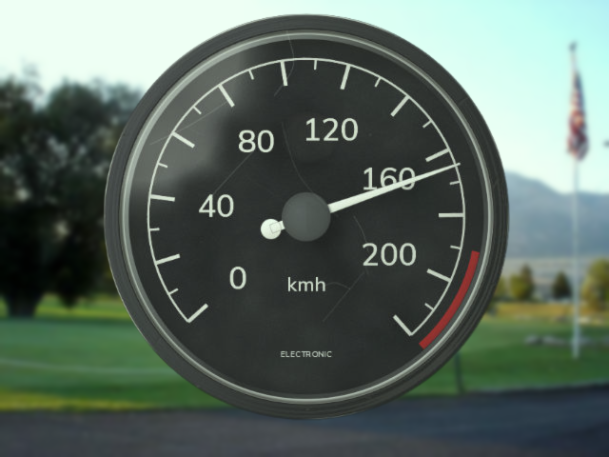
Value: 165 km/h
